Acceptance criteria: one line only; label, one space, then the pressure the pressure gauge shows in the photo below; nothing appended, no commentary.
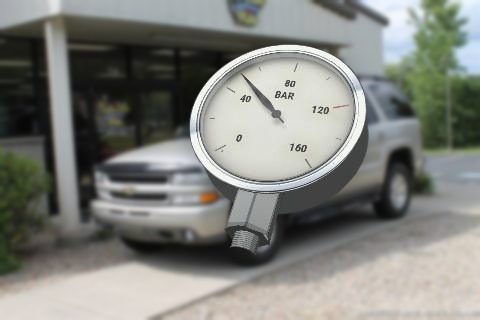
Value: 50 bar
